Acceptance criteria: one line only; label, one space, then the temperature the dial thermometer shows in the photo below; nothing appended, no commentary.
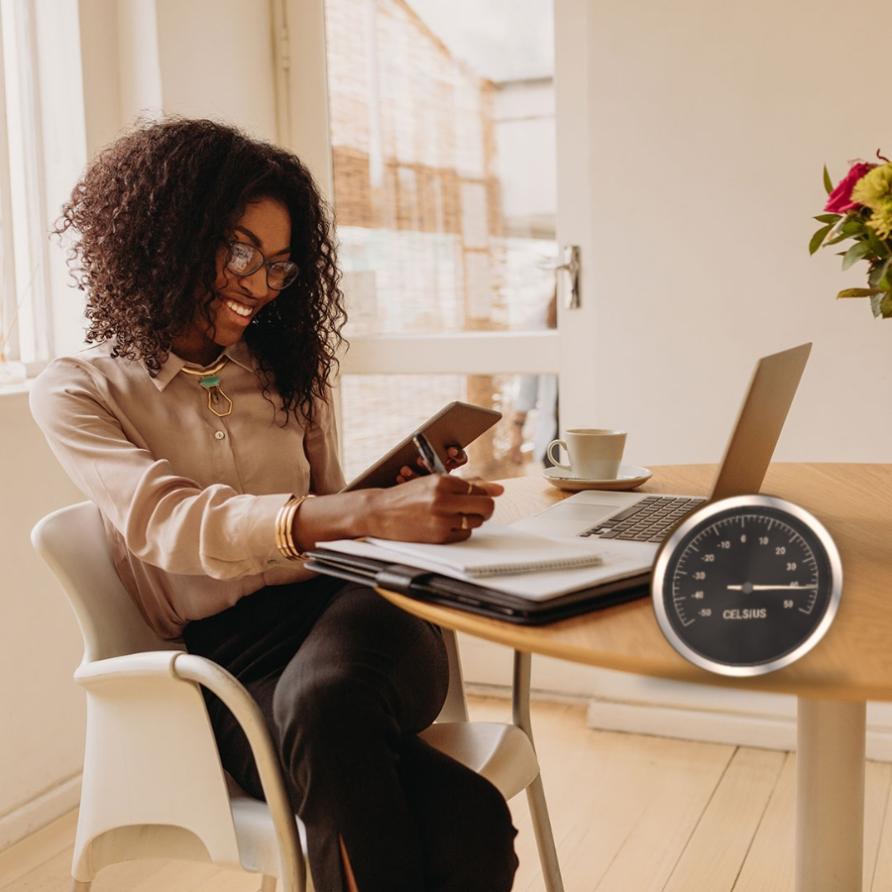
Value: 40 °C
